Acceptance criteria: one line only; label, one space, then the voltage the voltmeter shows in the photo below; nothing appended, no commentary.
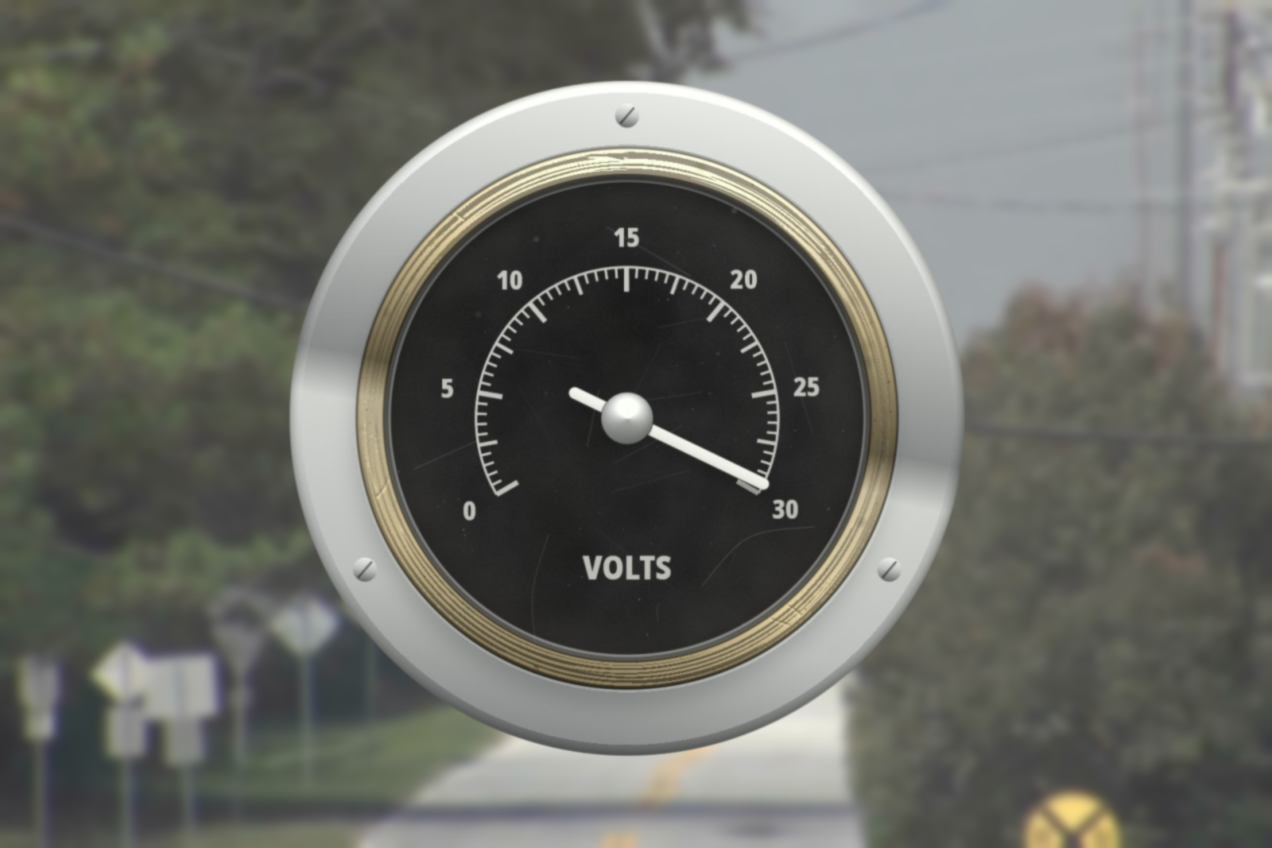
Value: 29.5 V
